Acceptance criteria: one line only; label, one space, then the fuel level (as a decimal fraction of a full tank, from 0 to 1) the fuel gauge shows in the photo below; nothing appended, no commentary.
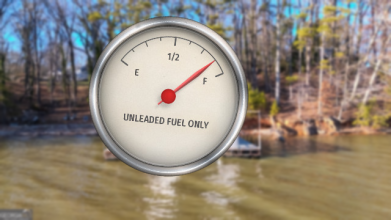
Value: 0.875
